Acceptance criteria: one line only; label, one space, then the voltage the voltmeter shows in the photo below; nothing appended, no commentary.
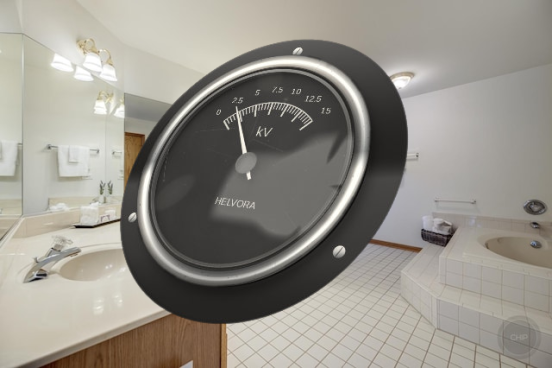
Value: 2.5 kV
